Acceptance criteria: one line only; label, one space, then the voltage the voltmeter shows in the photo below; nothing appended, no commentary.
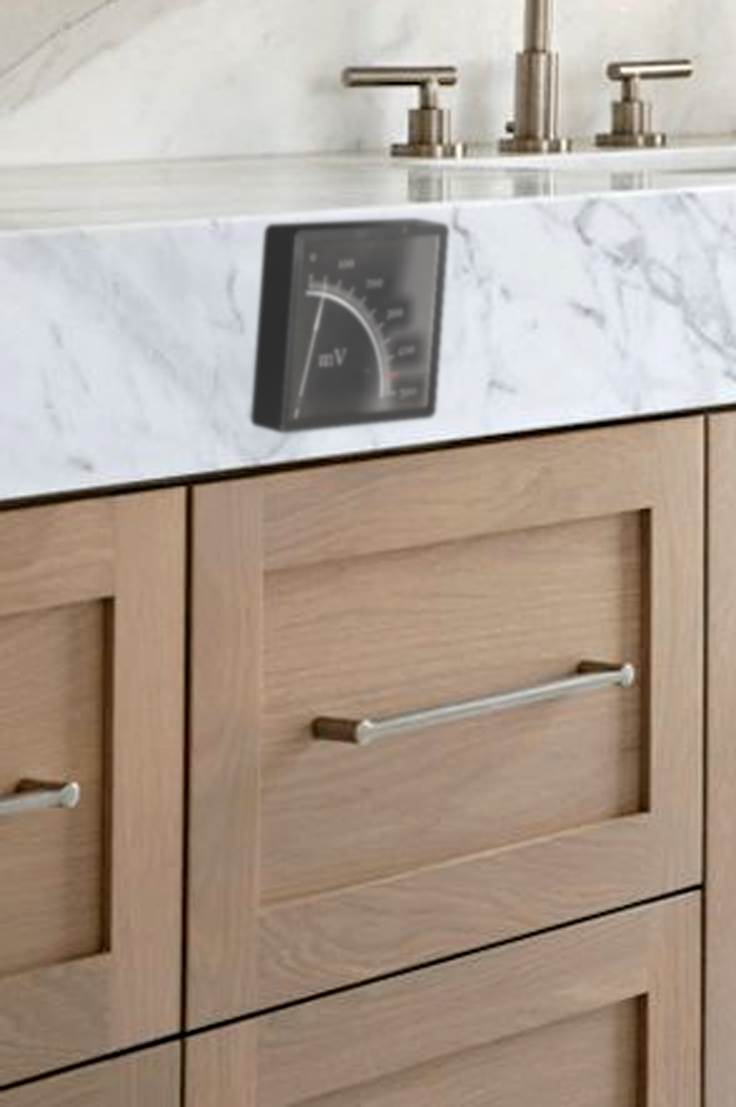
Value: 50 mV
